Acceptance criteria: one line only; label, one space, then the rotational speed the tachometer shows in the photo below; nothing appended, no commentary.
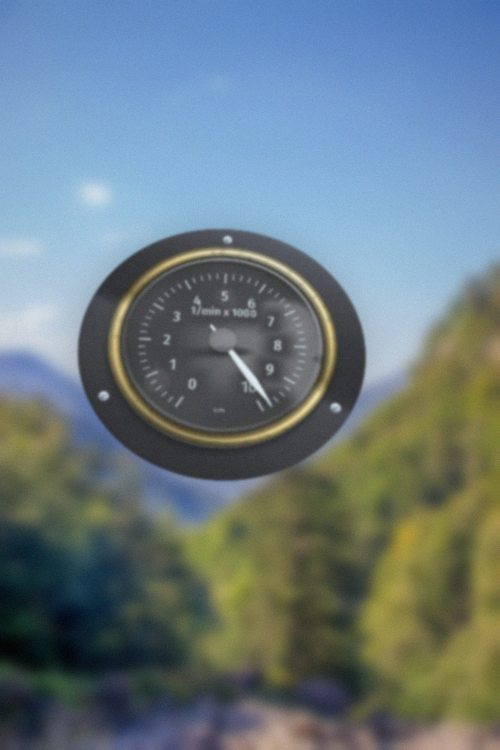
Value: 9800 rpm
